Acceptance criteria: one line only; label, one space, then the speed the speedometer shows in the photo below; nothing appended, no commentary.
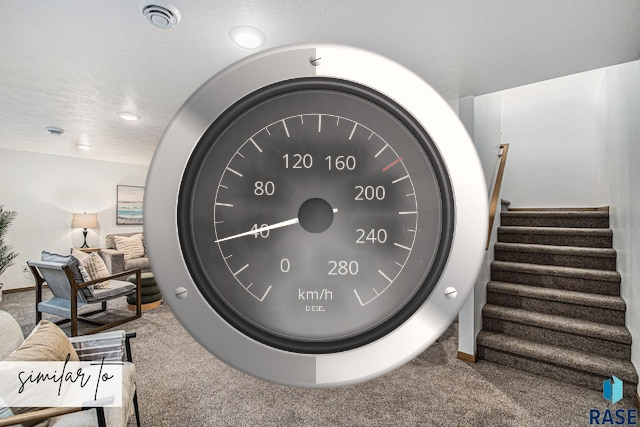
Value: 40 km/h
